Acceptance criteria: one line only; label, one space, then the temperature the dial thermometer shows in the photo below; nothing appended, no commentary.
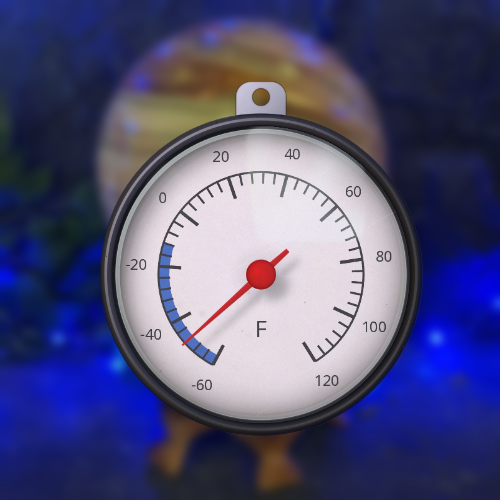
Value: -48 °F
